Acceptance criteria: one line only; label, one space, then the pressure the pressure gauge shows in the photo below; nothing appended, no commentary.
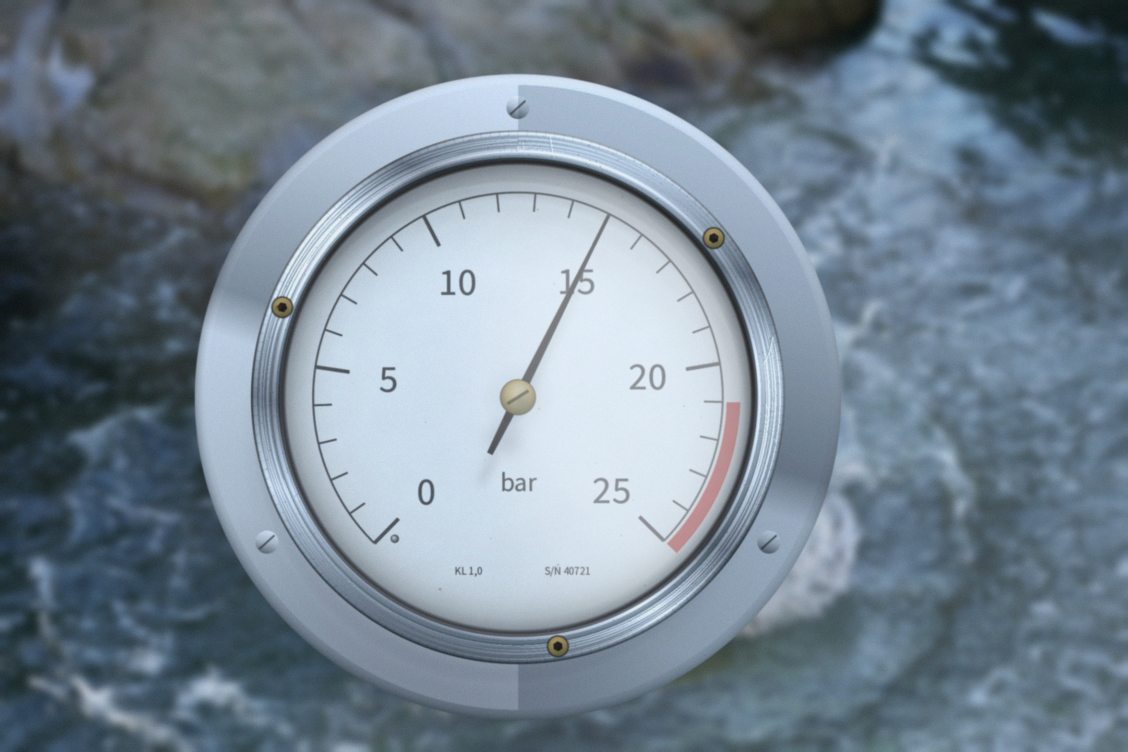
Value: 15 bar
